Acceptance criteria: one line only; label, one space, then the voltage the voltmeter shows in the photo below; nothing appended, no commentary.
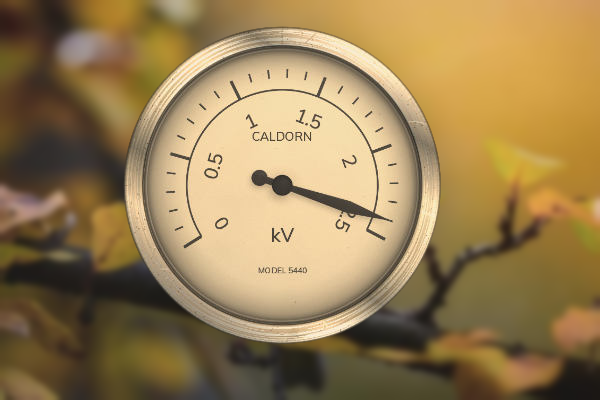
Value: 2.4 kV
